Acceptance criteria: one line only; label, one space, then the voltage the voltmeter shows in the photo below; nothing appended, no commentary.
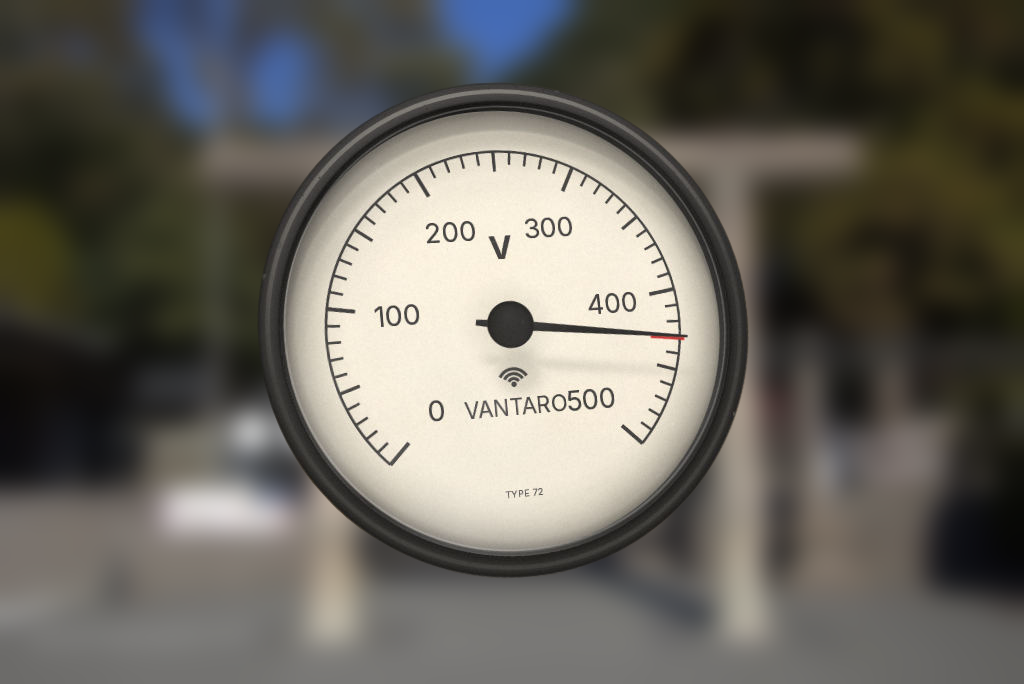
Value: 430 V
